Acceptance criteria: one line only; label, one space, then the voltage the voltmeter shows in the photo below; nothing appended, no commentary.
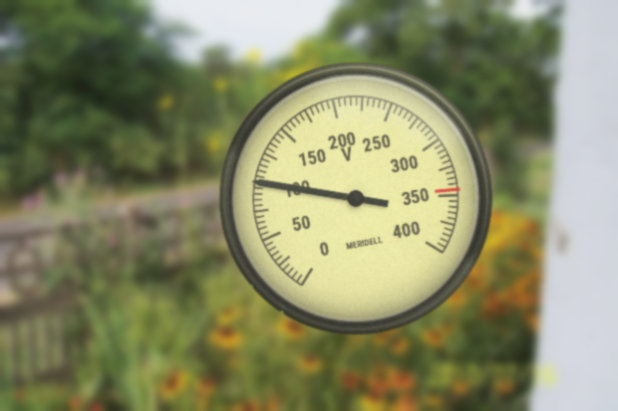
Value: 100 V
